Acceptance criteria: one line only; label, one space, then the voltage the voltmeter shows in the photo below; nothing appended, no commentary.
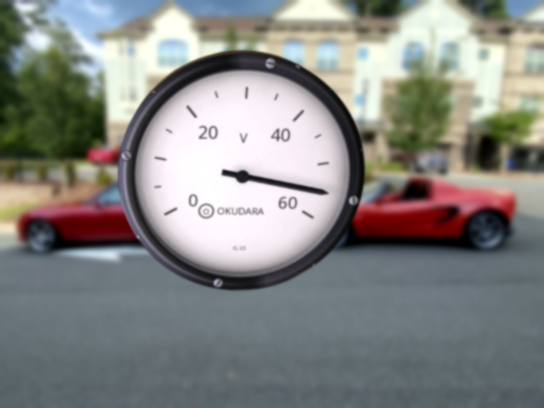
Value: 55 V
